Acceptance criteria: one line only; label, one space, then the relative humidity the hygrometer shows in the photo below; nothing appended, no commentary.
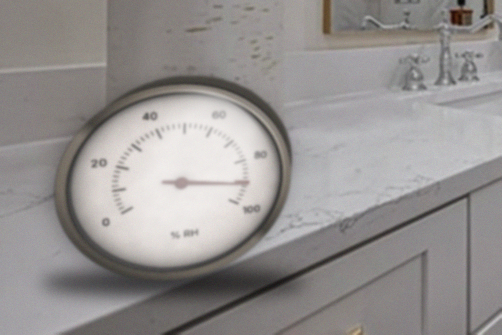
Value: 90 %
